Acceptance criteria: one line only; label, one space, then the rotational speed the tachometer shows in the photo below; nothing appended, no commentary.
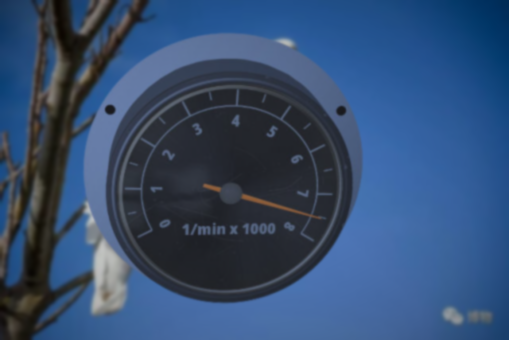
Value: 7500 rpm
